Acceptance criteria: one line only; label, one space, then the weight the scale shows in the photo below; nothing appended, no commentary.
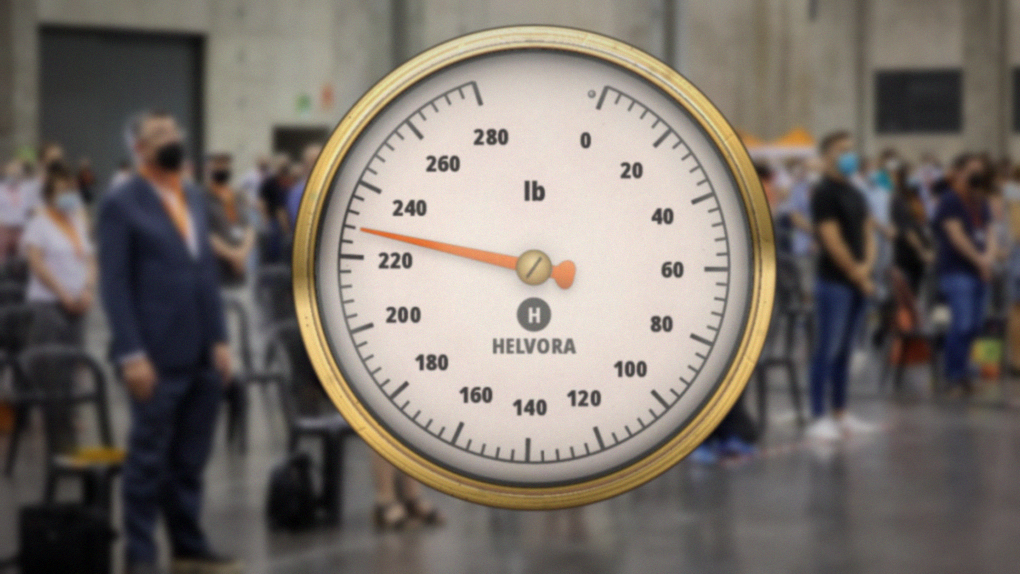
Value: 228 lb
